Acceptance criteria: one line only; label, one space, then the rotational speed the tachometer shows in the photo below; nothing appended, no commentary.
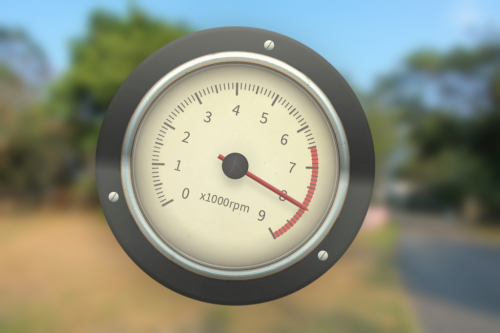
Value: 8000 rpm
